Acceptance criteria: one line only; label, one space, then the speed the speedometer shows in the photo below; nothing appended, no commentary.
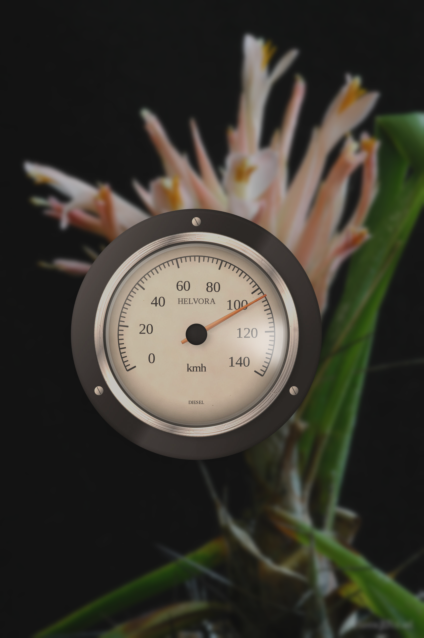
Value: 104 km/h
